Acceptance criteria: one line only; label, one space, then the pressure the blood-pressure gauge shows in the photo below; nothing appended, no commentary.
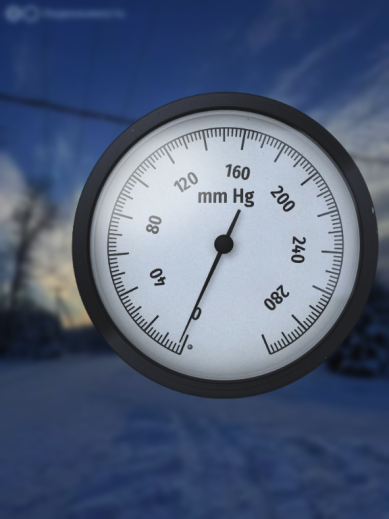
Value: 2 mmHg
